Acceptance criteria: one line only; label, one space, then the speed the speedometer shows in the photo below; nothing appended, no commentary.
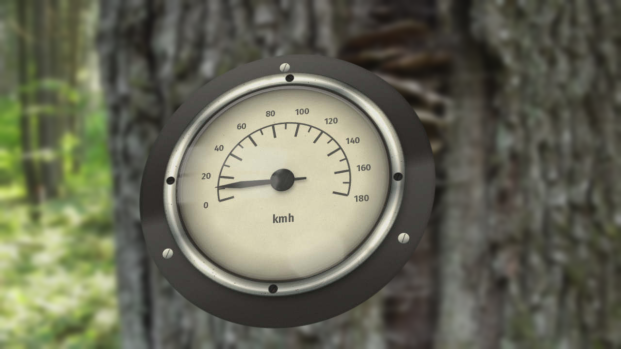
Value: 10 km/h
